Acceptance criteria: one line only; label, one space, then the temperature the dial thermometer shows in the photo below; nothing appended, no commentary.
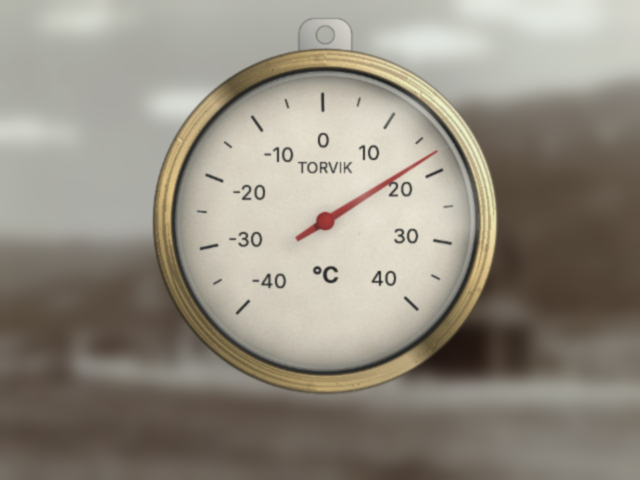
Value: 17.5 °C
